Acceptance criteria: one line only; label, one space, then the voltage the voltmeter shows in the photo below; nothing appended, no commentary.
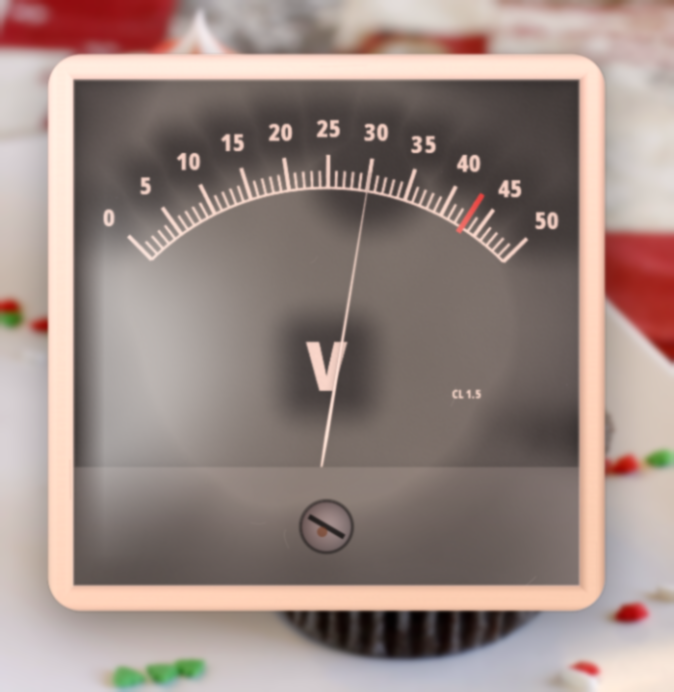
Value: 30 V
